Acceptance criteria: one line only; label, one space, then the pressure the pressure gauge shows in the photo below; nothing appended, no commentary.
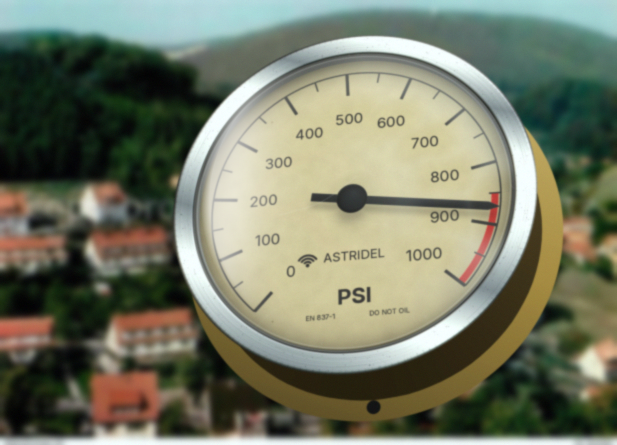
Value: 875 psi
